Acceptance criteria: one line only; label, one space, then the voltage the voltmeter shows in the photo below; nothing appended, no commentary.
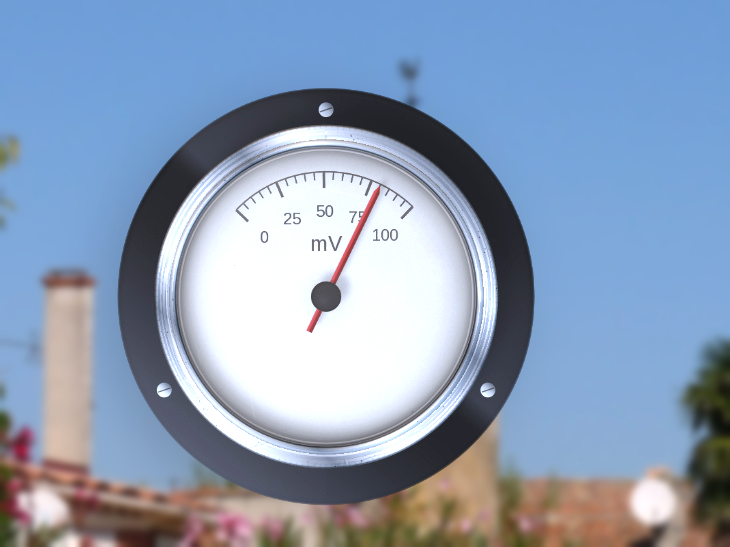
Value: 80 mV
